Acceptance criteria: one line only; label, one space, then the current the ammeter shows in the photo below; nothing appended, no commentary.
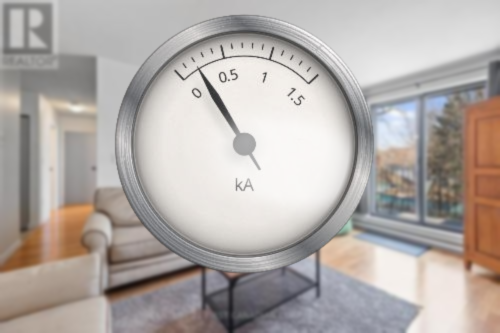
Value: 0.2 kA
